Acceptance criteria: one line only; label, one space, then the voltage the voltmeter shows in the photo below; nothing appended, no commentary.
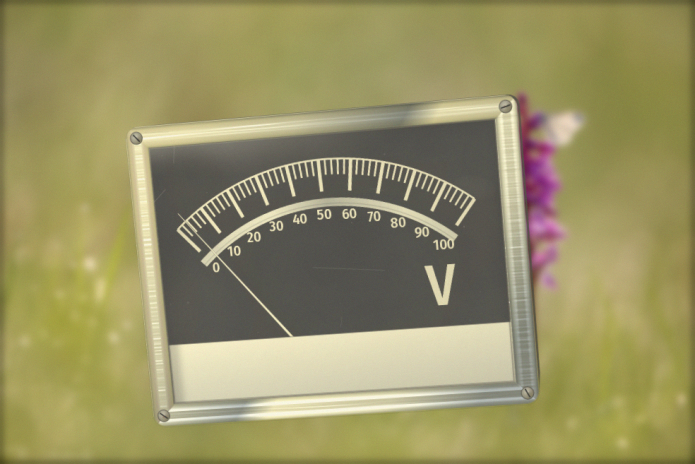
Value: 4 V
